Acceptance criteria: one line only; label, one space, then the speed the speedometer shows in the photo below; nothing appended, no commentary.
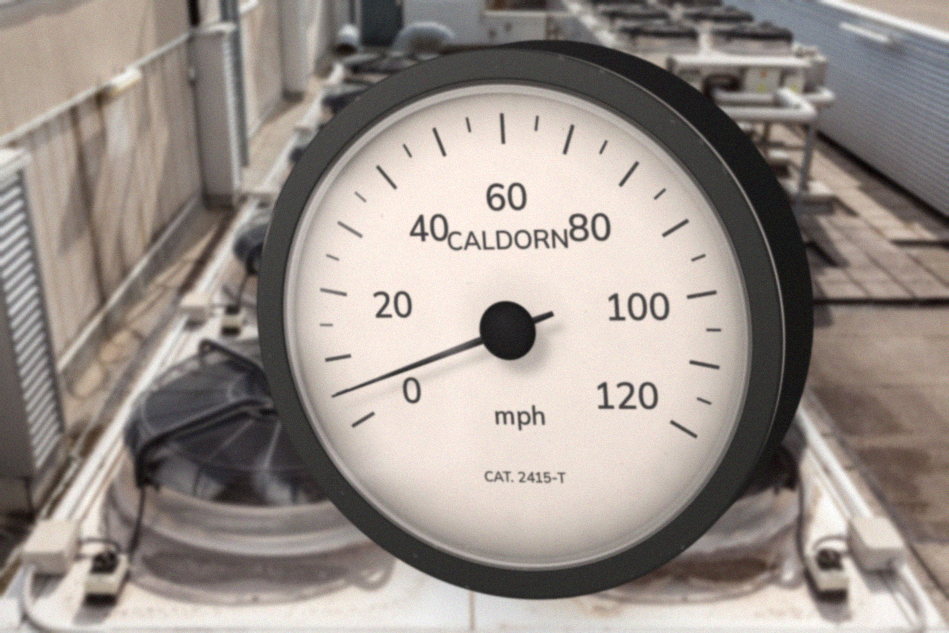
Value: 5 mph
